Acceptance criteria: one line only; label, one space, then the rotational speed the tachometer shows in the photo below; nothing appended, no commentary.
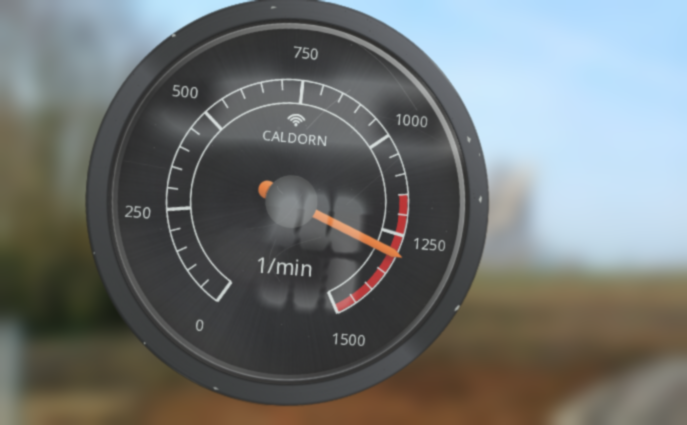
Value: 1300 rpm
